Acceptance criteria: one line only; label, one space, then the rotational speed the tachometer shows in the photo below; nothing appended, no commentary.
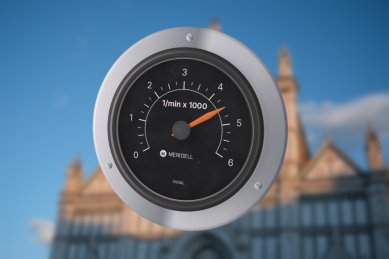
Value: 4500 rpm
